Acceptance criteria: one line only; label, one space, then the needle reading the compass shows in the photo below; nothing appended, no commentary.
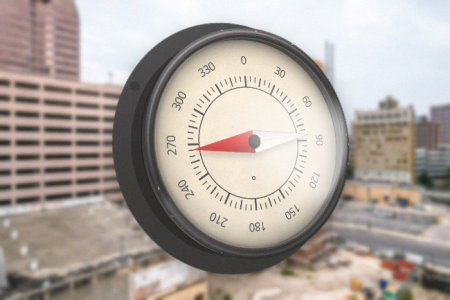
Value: 265 °
